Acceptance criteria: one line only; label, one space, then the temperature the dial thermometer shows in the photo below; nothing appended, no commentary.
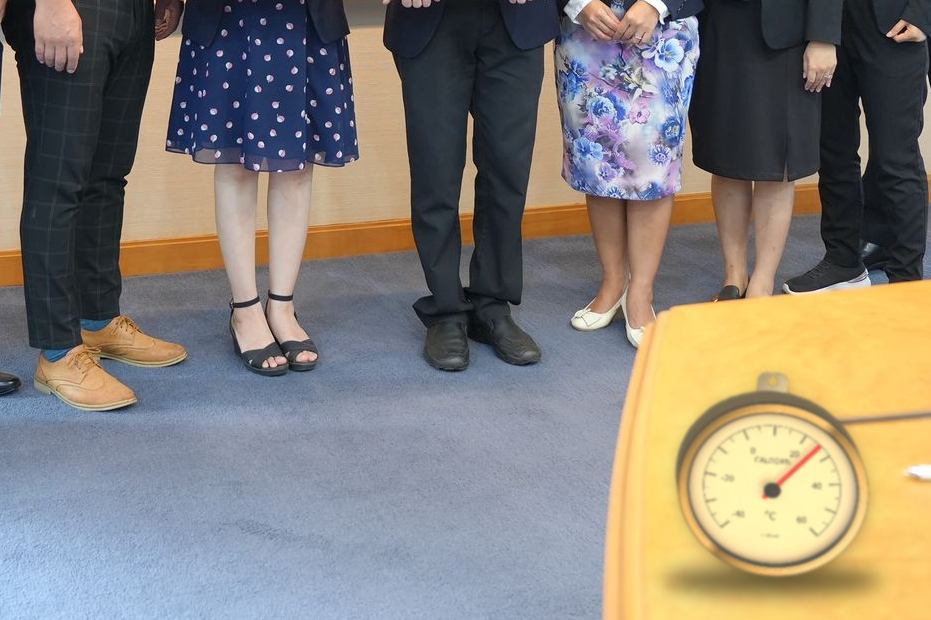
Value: 25 °C
